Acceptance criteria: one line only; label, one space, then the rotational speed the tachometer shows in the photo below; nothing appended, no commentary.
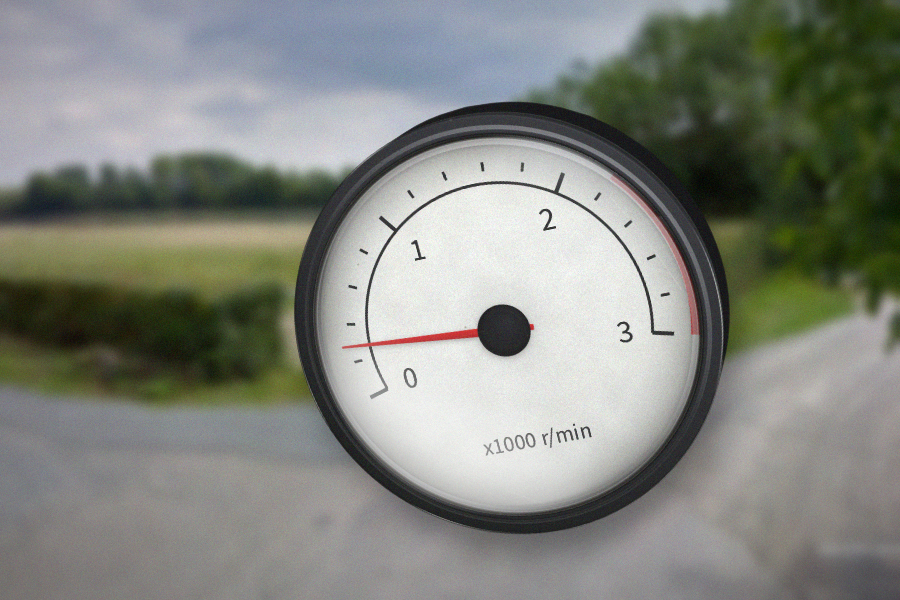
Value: 300 rpm
